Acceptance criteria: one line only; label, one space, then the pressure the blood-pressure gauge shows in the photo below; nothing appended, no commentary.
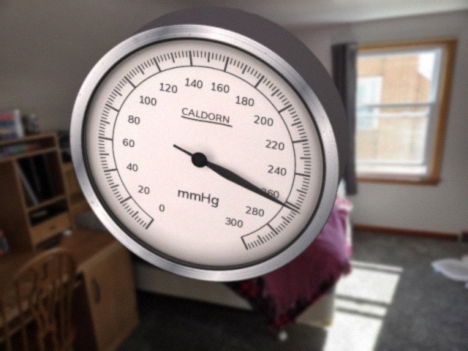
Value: 260 mmHg
